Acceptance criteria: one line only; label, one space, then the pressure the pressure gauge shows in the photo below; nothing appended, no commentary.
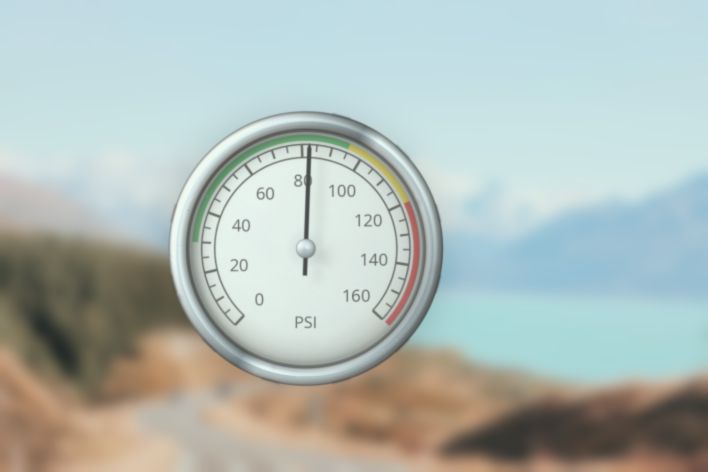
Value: 82.5 psi
